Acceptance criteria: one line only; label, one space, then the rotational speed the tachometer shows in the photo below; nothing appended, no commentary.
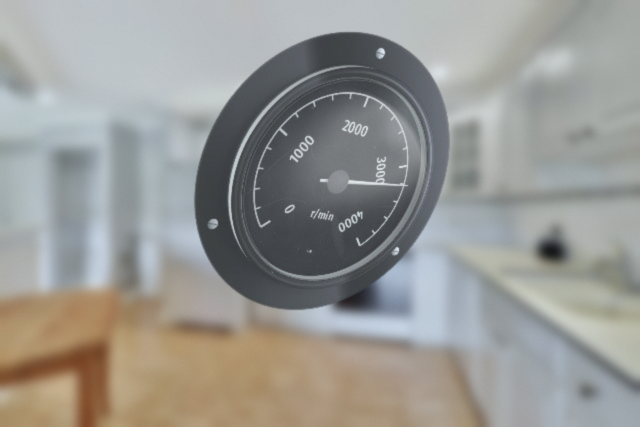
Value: 3200 rpm
